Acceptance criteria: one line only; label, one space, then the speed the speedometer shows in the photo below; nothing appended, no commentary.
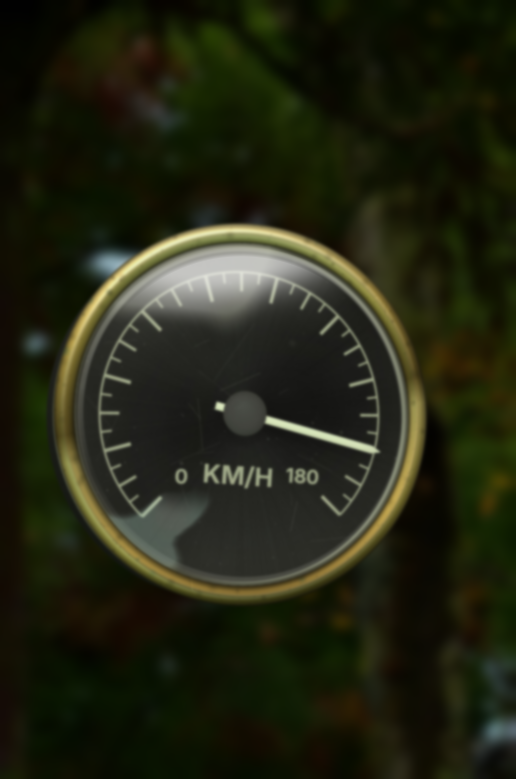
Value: 160 km/h
